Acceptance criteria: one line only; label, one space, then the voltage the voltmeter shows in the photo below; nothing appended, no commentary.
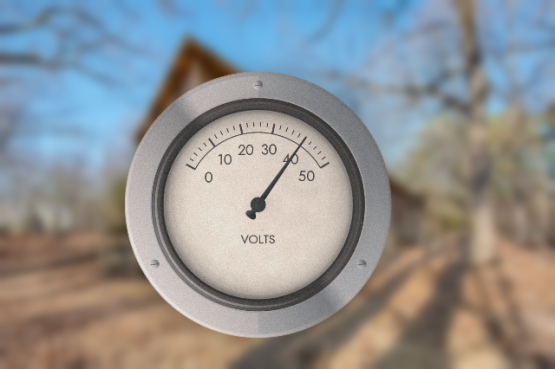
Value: 40 V
